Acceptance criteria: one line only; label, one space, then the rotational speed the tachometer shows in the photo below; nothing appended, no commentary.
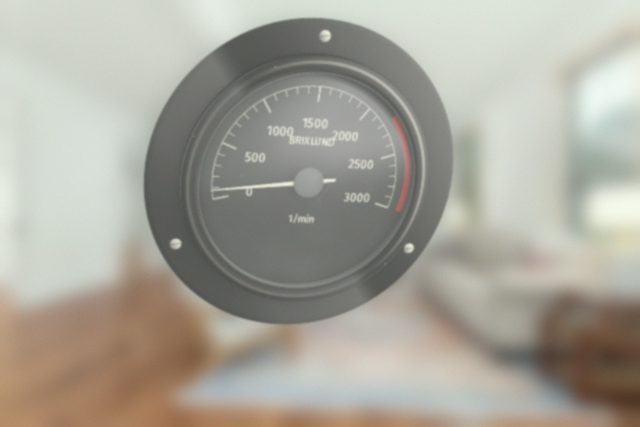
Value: 100 rpm
